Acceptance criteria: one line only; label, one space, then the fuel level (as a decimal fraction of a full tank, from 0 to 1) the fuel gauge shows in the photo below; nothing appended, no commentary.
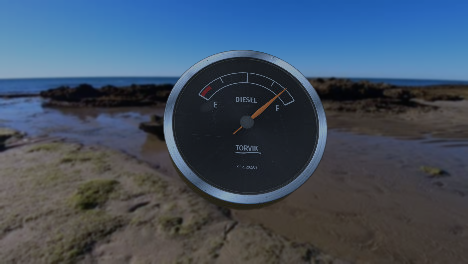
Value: 0.875
